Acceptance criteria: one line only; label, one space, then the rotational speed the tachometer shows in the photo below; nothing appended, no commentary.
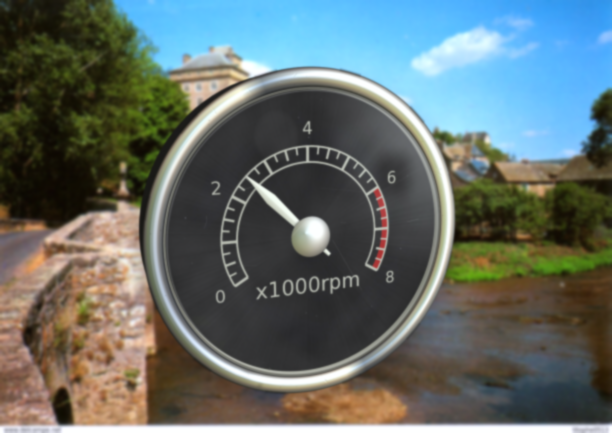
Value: 2500 rpm
